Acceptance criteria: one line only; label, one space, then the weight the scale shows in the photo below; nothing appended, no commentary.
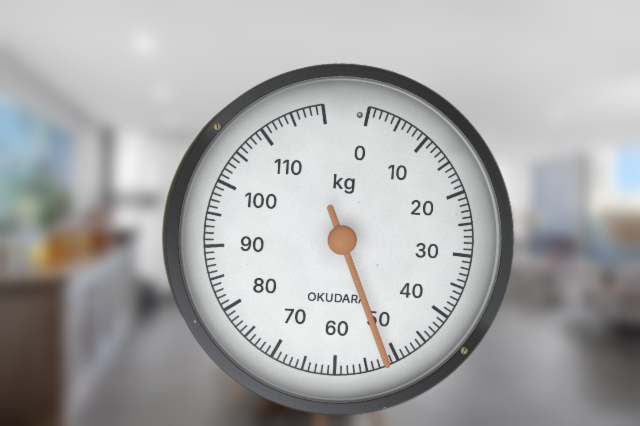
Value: 52 kg
